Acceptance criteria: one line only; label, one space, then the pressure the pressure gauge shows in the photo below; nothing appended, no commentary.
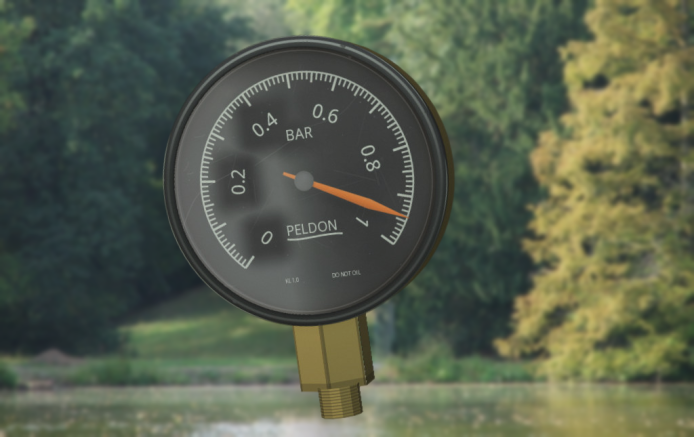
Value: 0.94 bar
